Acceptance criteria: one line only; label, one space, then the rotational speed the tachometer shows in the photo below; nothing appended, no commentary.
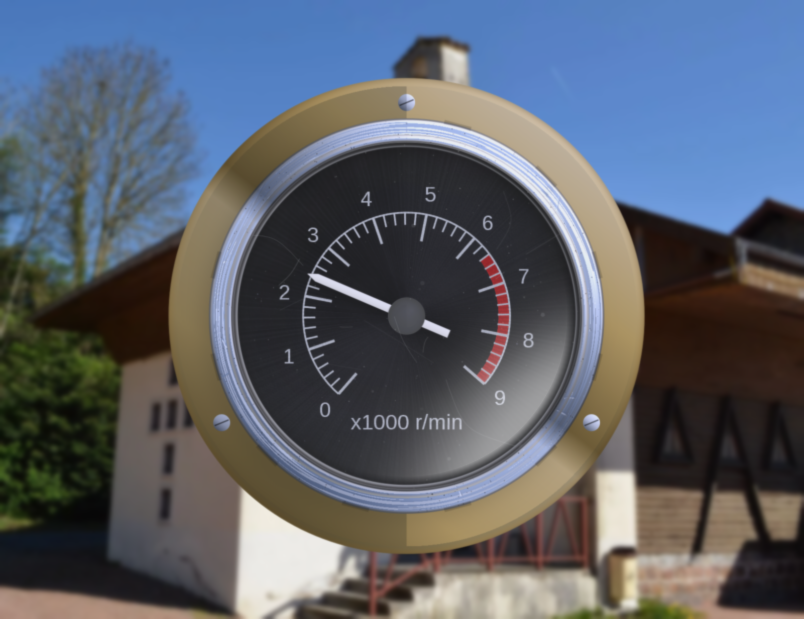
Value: 2400 rpm
